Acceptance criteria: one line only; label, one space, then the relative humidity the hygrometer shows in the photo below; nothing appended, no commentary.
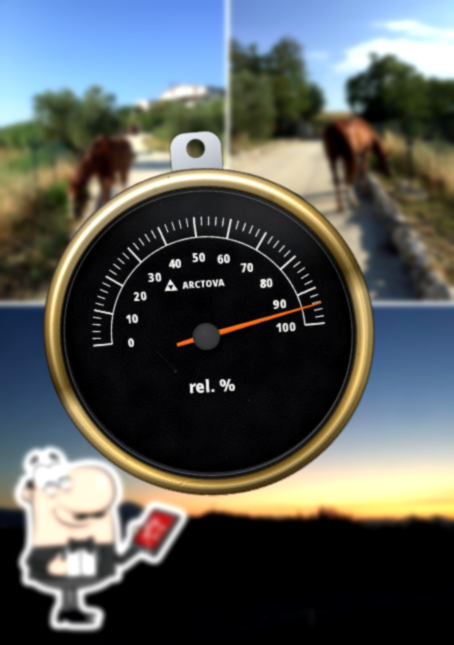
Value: 94 %
